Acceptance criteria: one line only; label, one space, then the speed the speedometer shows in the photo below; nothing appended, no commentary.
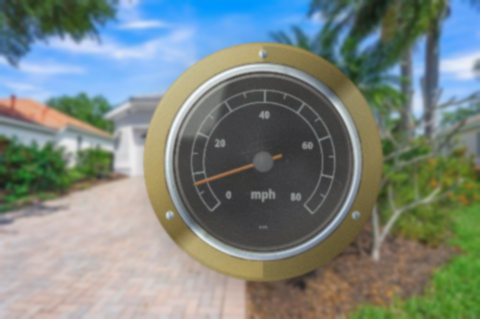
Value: 7.5 mph
